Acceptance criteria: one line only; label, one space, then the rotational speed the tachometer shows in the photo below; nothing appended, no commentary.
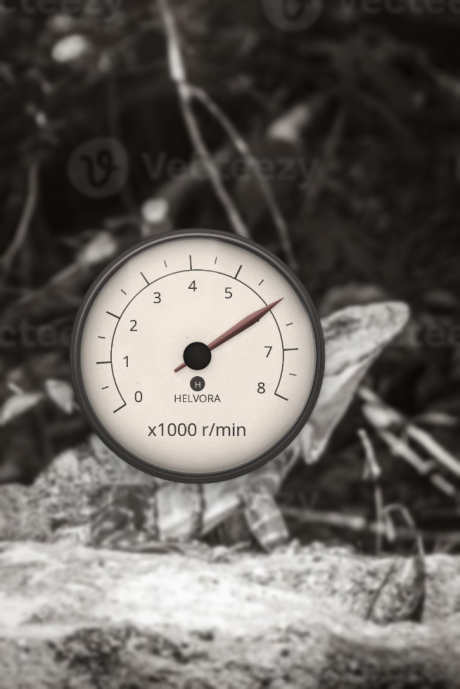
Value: 6000 rpm
